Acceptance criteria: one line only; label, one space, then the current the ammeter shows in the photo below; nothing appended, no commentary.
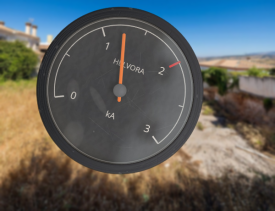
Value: 1.25 kA
